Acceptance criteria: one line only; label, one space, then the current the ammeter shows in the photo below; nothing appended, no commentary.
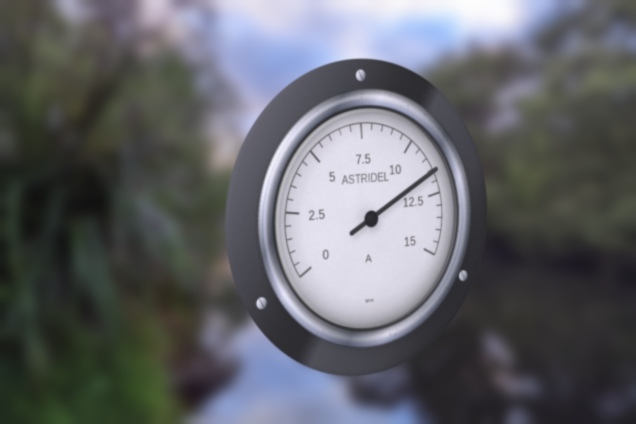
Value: 11.5 A
